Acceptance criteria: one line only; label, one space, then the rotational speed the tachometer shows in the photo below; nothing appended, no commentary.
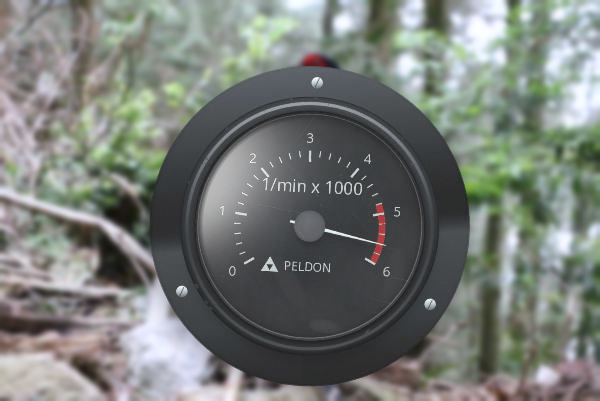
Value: 5600 rpm
